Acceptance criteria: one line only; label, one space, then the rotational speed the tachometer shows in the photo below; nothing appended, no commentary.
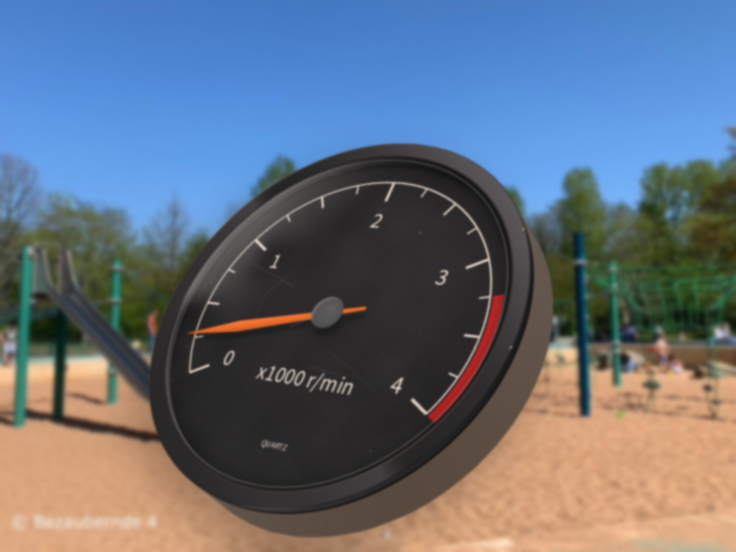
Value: 250 rpm
